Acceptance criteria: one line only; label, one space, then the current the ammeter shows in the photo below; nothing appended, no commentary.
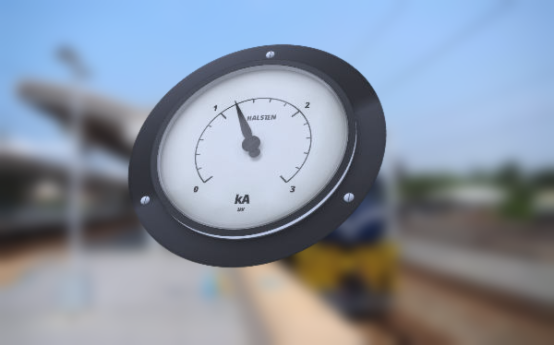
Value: 1.2 kA
